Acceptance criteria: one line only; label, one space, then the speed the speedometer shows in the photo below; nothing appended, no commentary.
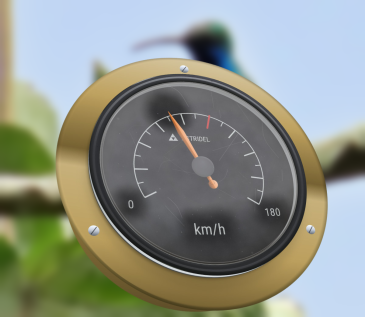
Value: 70 km/h
